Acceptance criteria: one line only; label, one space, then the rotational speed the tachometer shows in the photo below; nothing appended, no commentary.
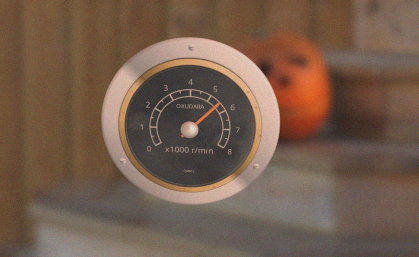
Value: 5500 rpm
